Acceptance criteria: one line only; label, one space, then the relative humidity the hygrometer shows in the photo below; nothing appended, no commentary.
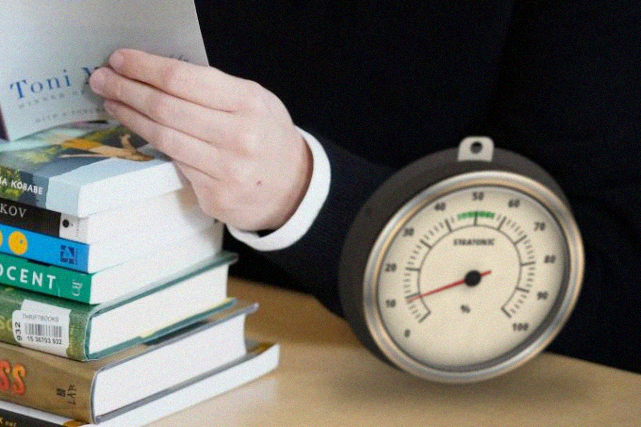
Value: 10 %
